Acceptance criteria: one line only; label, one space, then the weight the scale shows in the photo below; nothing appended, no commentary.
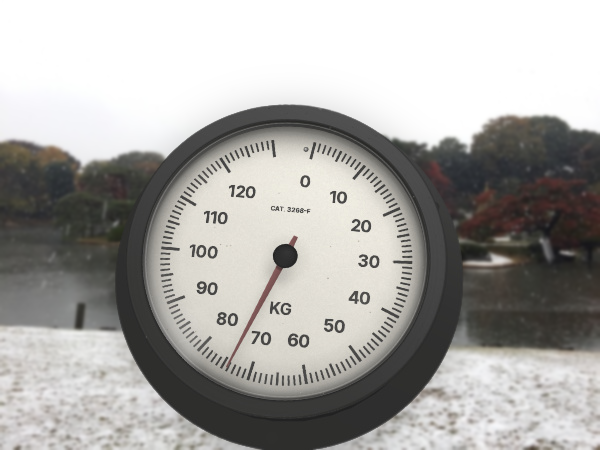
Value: 74 kg
